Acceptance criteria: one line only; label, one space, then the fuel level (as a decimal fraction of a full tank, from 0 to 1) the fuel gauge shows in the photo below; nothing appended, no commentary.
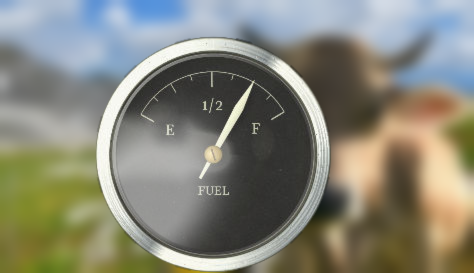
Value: 0.75
